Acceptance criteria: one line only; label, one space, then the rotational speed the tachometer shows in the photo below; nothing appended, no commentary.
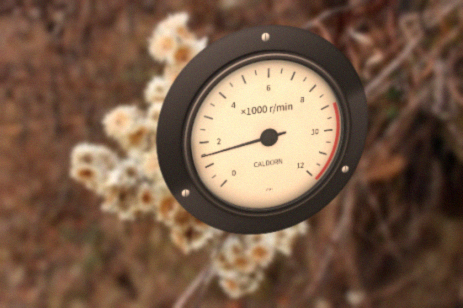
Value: 1500 rpm
